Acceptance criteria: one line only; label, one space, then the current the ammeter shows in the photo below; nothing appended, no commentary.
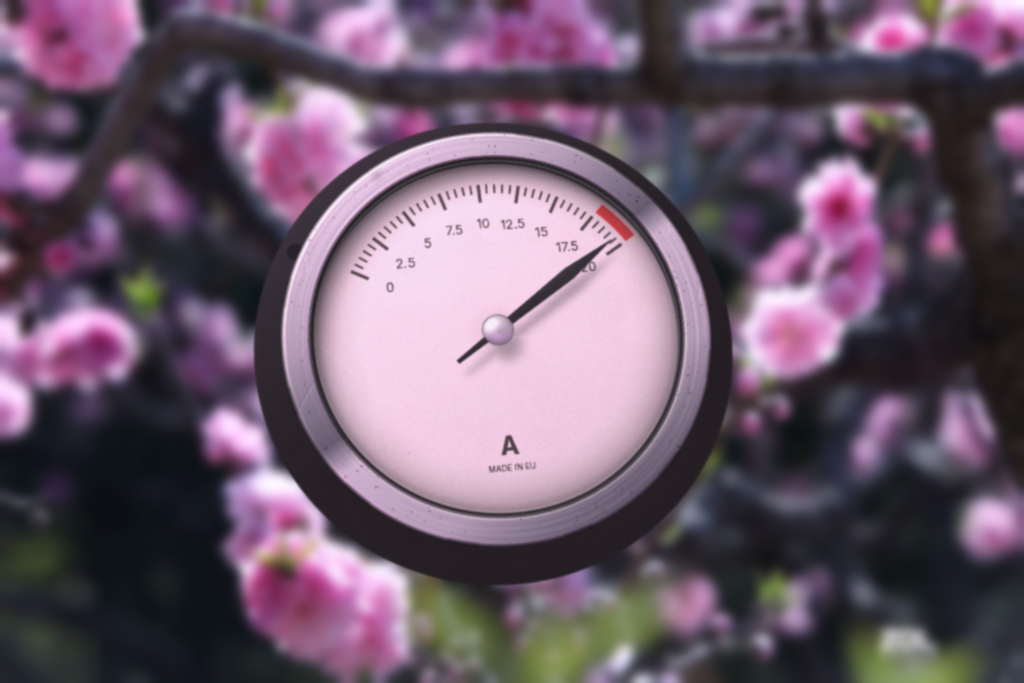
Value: 19.5 A
